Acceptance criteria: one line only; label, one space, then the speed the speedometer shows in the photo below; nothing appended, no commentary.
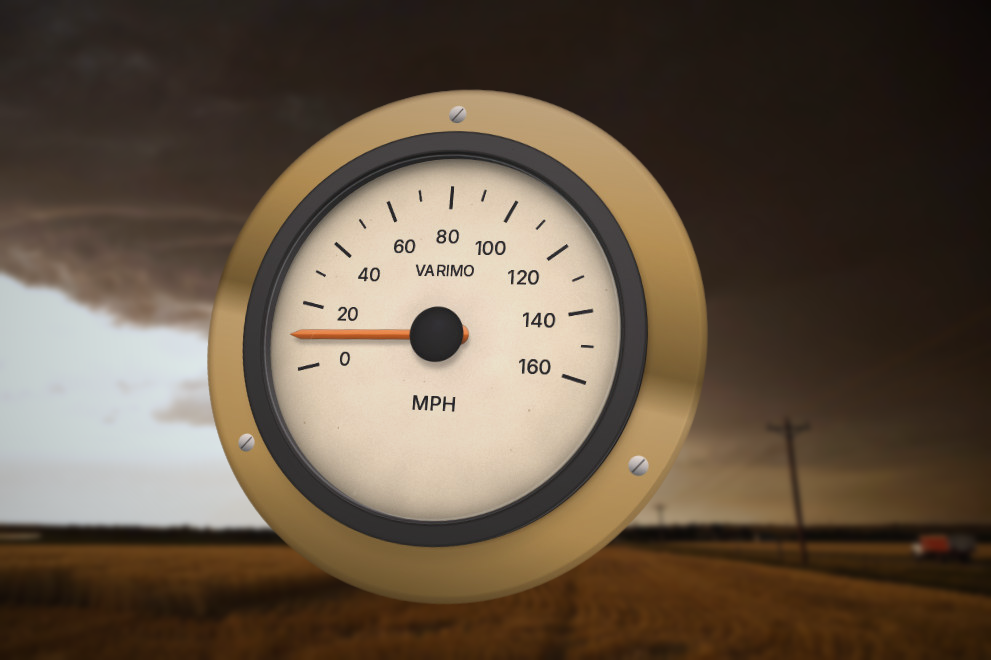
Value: 10 mph
